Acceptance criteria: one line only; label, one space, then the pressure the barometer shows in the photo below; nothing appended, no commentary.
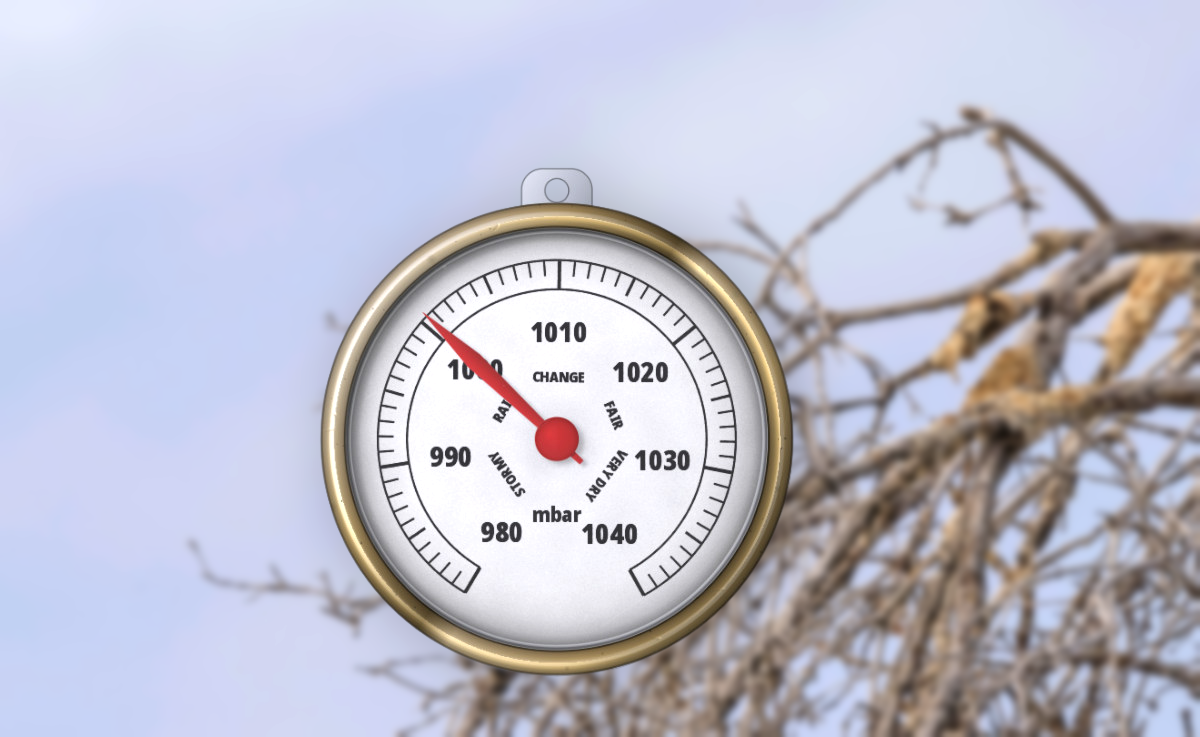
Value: 1000.5 mbar
